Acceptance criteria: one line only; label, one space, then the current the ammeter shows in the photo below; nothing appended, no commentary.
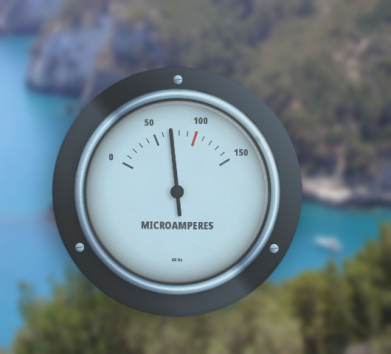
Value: 70 µA
